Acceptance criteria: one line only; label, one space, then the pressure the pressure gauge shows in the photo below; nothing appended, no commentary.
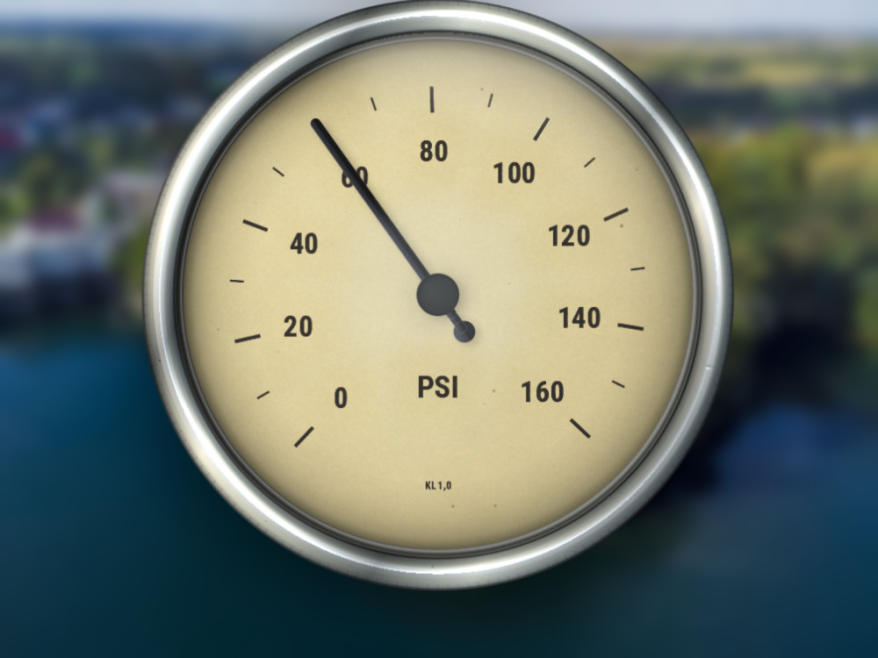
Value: 60 psi
